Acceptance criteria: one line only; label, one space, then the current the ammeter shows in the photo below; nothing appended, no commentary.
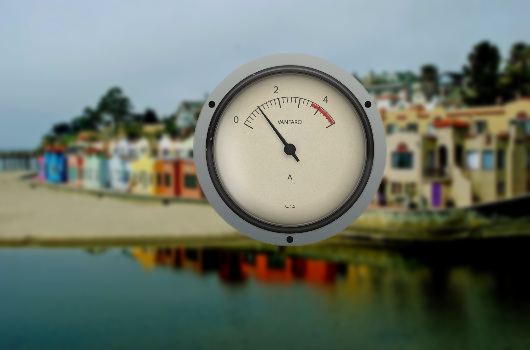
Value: 1 A
